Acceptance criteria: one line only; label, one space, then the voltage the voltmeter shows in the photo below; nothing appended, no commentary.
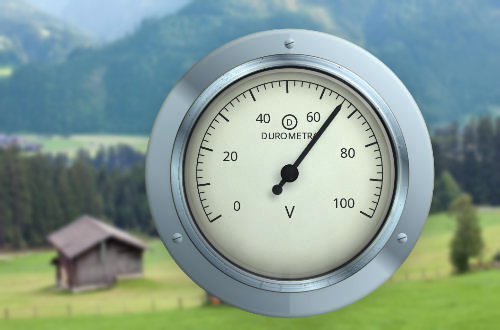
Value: 66 V
